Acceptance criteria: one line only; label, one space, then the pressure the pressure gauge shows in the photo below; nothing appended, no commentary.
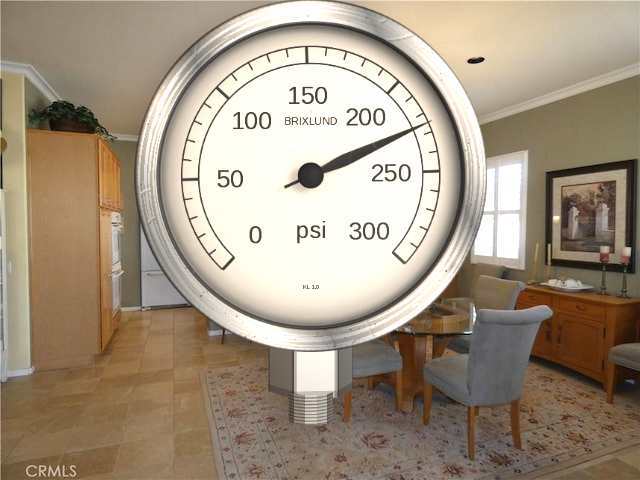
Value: 225 psi
